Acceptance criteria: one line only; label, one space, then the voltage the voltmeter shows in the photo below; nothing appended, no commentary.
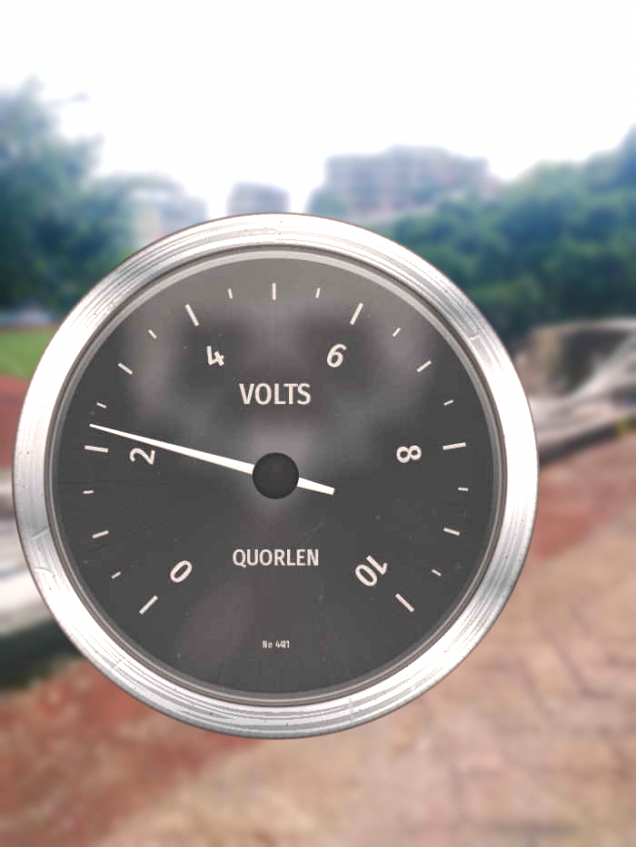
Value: 2.25 V
